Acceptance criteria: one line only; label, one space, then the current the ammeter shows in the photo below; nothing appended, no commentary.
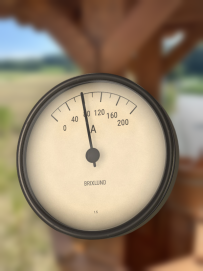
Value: 80 A
